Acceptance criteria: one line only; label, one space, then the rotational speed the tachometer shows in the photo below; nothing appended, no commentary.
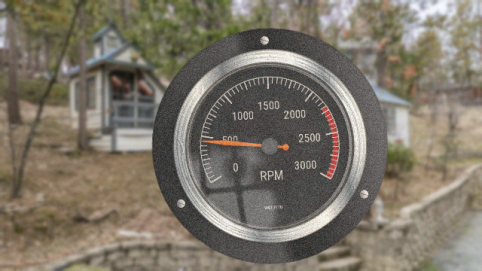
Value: 450 rpm
